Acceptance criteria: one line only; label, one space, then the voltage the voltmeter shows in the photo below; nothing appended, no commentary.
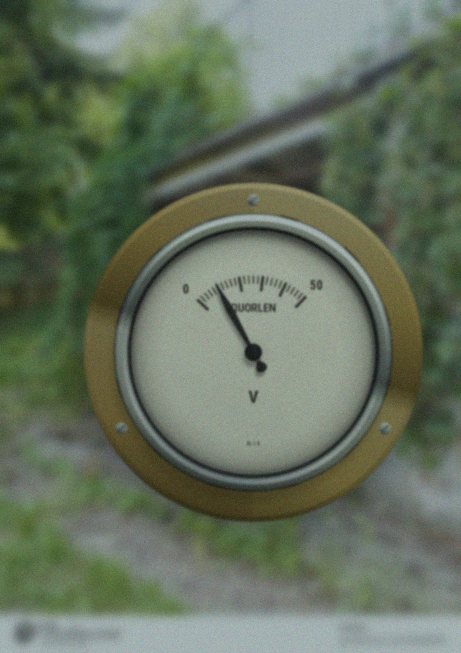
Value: 10 V
